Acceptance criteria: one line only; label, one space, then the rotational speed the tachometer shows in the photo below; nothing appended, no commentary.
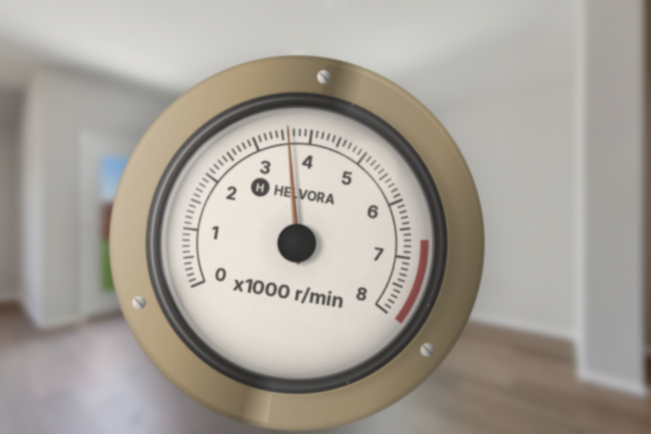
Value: 3600 rpm
